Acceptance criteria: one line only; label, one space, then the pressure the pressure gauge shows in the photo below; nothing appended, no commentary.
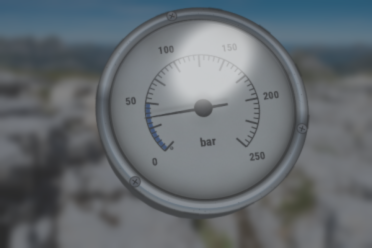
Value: 35 bar
